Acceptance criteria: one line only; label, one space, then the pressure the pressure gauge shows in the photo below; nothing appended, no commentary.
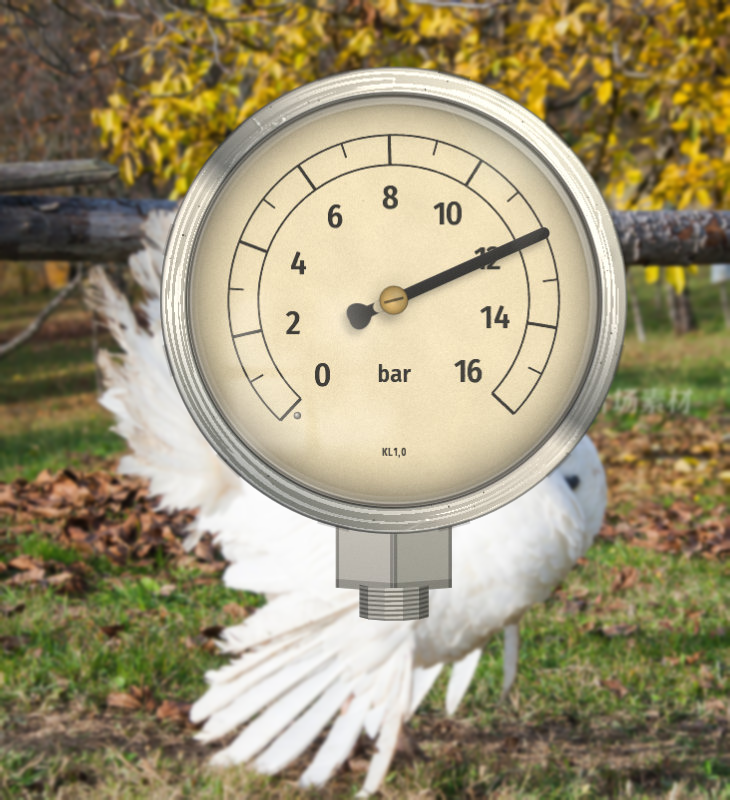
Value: 12 bar
